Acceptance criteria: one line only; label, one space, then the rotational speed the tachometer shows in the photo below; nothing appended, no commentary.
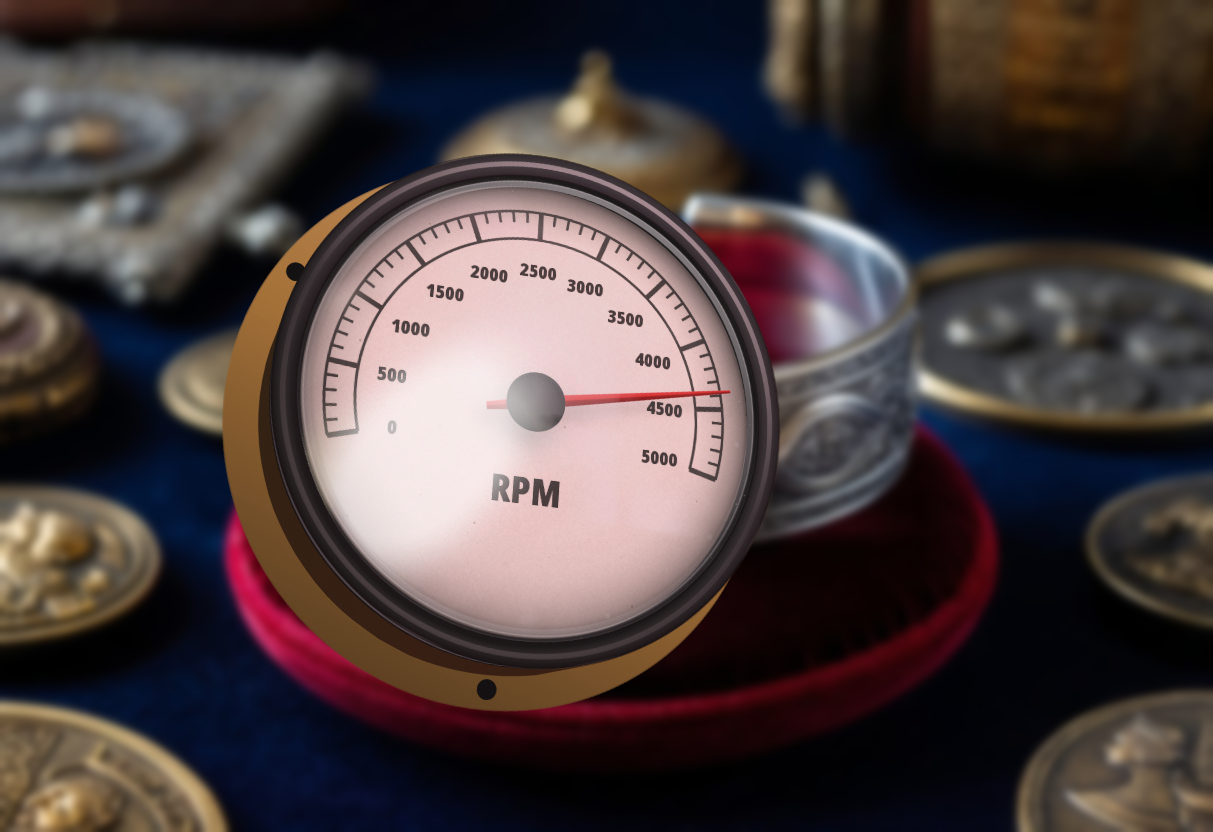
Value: 4400 rpm
